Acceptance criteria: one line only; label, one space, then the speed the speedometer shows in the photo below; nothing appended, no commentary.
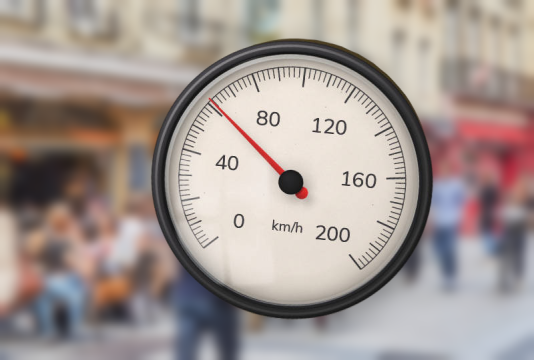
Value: 62 km/h
